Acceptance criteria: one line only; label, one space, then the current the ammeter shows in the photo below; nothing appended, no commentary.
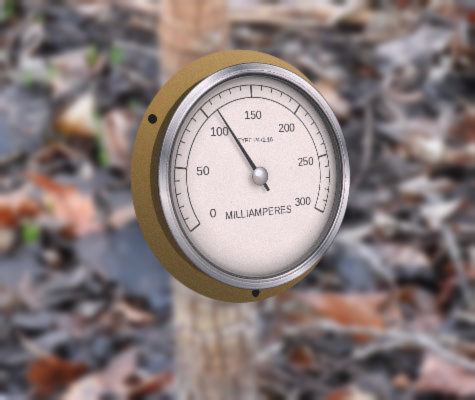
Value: 110 mA
